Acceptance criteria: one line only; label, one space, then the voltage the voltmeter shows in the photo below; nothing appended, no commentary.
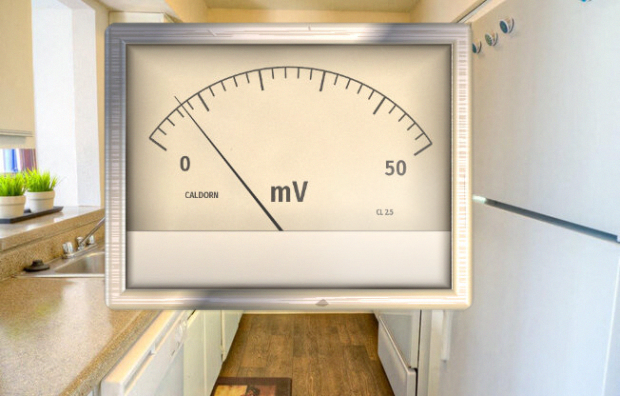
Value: 7 mV
